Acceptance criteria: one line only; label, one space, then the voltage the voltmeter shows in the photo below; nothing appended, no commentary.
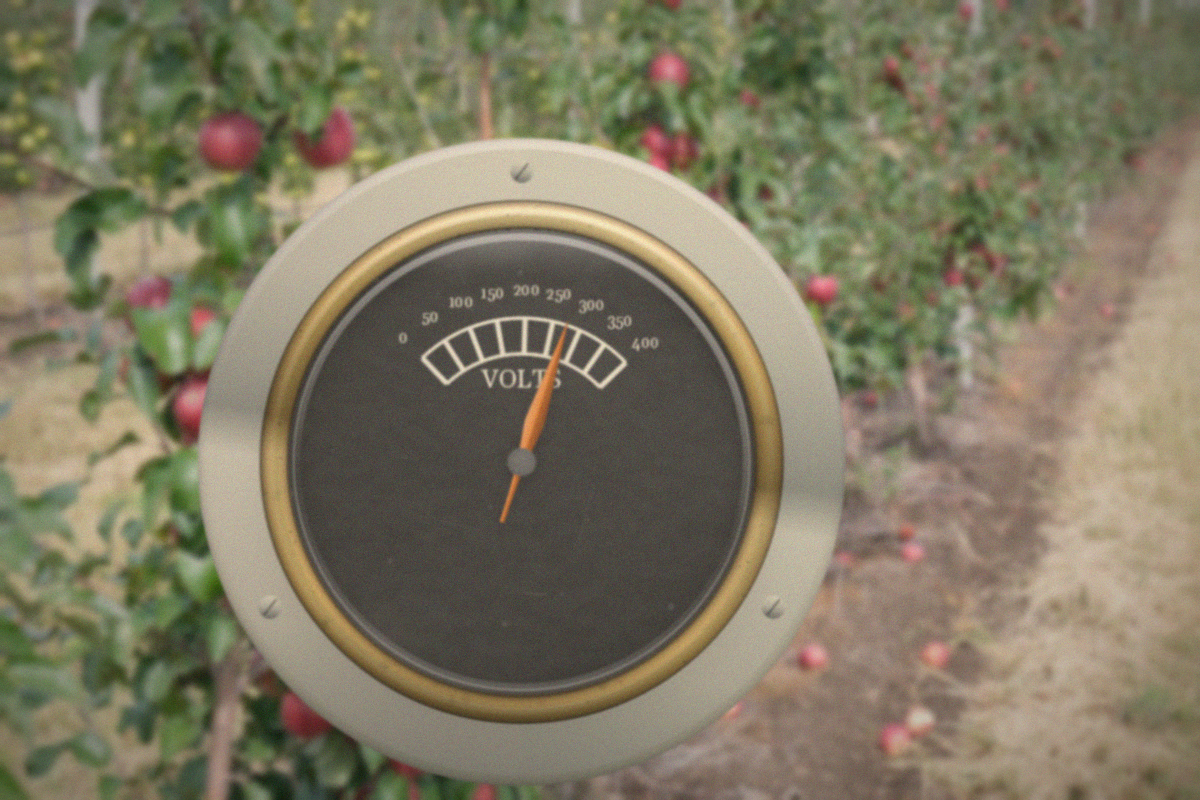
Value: 275 V
